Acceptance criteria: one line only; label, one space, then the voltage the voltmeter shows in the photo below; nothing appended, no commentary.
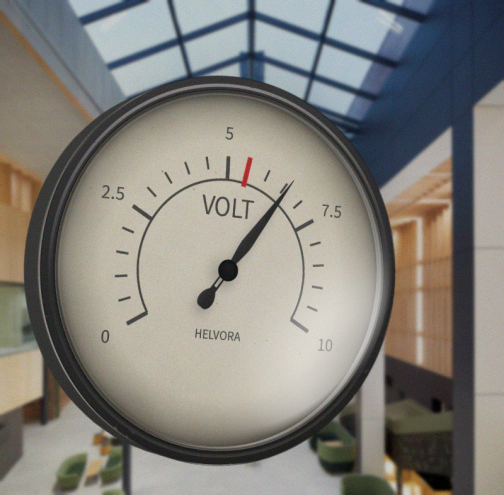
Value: 6.5 V
